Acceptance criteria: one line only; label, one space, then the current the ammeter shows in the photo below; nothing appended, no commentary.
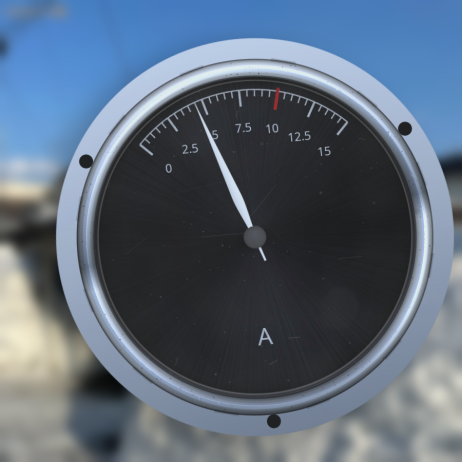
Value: 4.5 A
